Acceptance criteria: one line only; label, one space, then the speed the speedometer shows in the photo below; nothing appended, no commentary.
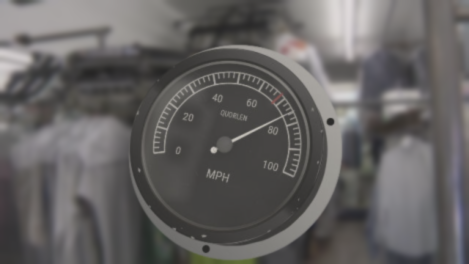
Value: 76 mph
